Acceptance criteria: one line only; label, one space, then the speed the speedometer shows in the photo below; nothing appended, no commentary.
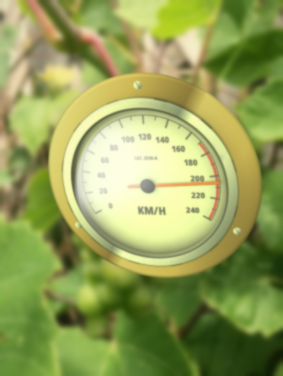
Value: 205 km/h
